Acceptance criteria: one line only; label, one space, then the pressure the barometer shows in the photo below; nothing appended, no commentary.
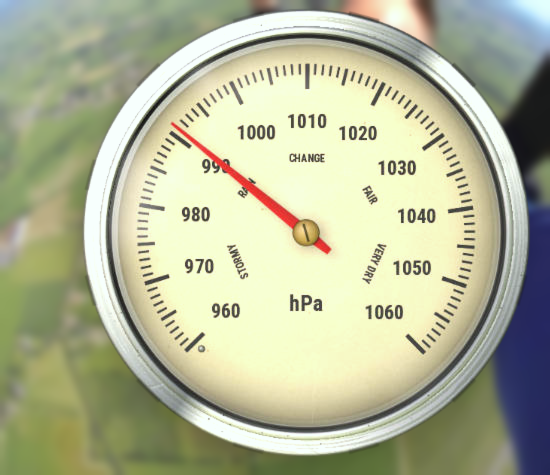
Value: 991 hPa
